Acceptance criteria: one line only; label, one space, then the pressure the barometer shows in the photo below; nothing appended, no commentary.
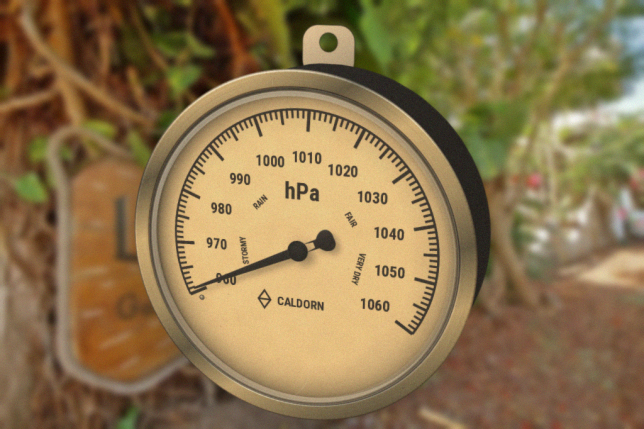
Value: 961 hPa
